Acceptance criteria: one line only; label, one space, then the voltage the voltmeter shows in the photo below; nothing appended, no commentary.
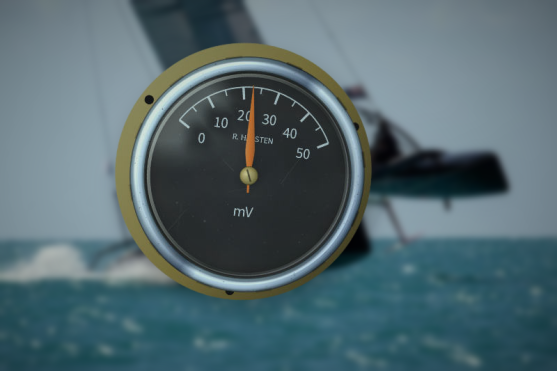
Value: 22.5 mV
